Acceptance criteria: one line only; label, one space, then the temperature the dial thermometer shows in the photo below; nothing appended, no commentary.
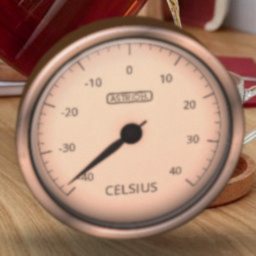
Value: -38 °C
